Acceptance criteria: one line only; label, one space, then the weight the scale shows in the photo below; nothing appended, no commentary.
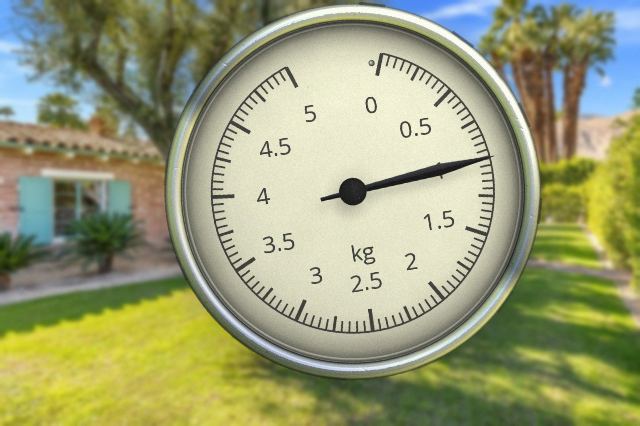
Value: 1 kg
